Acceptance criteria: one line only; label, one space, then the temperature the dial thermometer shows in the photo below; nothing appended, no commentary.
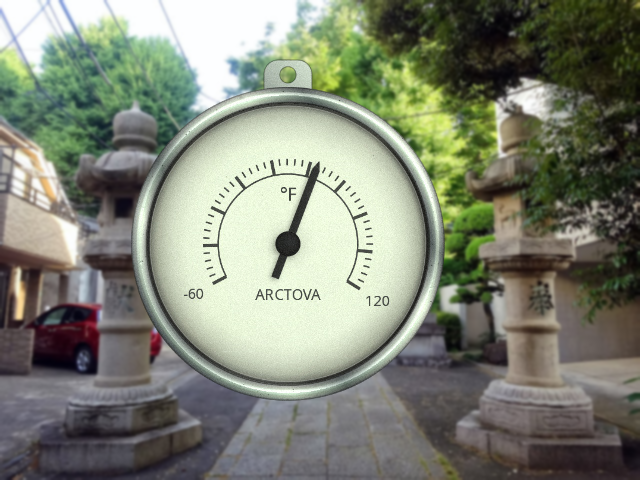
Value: 44 °F
